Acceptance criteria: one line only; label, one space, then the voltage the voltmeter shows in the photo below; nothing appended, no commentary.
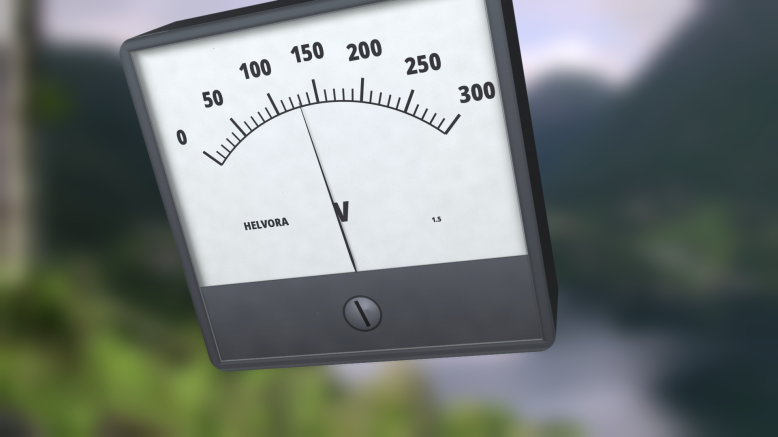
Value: 130 V
